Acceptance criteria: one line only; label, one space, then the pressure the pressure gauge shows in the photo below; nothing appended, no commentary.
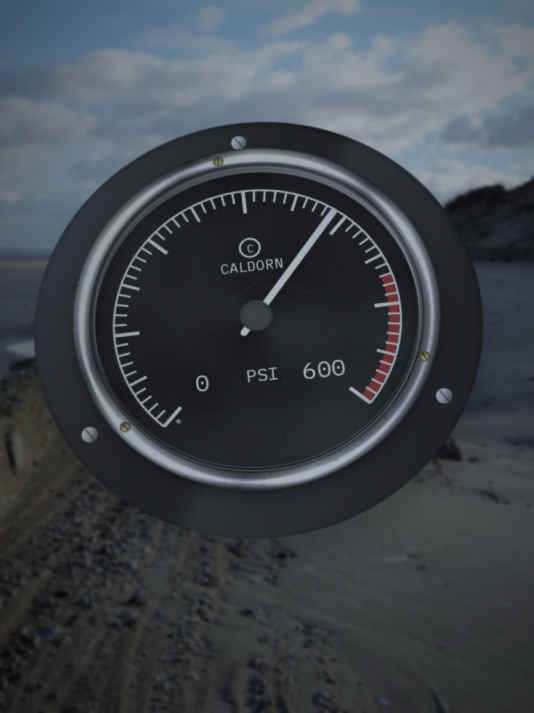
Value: 390 psi
